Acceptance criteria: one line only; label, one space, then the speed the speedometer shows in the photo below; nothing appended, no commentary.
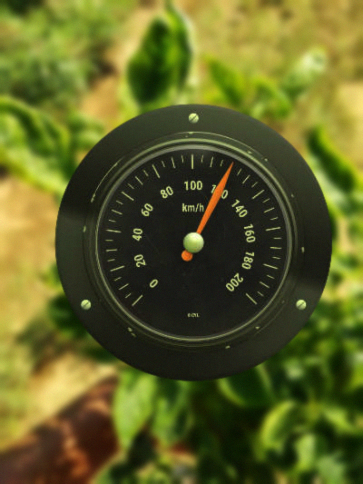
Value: 120 km/h
